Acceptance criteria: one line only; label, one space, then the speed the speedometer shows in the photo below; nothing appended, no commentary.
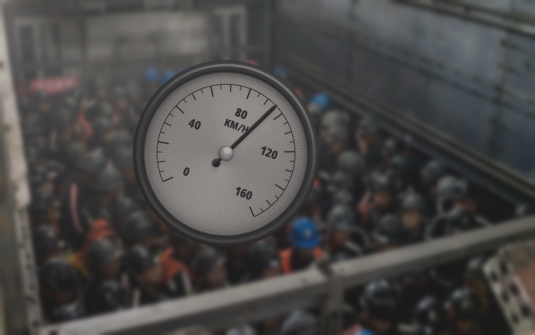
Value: 95 km/h
